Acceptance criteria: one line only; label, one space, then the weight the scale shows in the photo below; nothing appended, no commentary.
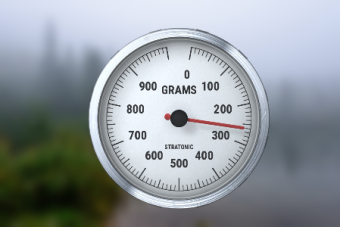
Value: 260 g
